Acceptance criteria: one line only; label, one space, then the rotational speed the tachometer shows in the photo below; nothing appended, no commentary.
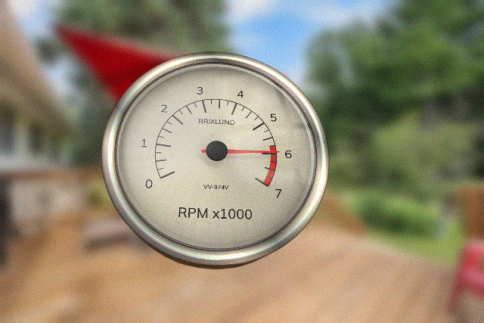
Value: 6000 rpm
